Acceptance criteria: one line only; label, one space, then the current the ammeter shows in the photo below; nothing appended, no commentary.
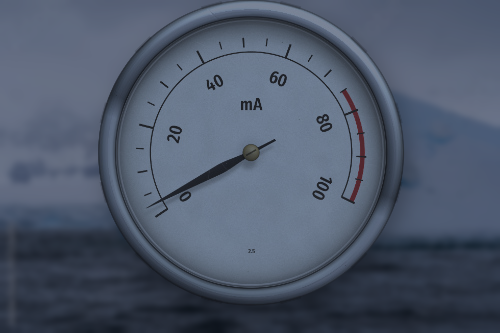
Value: 2.5 mA
